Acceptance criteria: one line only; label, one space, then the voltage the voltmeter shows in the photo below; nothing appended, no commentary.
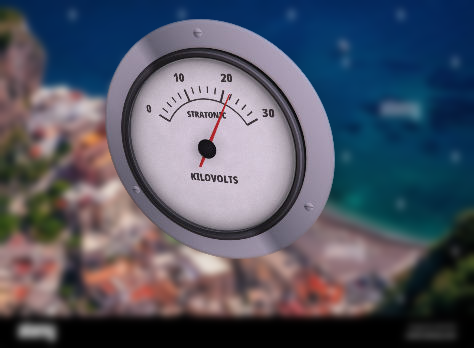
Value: 22 kV
